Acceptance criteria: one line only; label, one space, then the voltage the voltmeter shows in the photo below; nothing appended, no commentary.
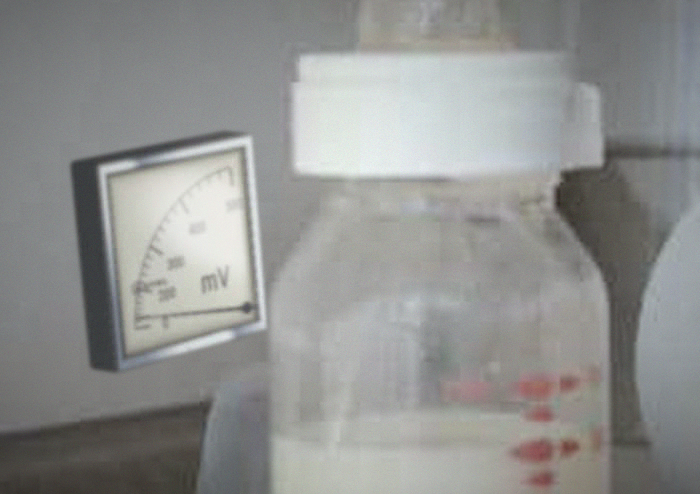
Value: 100 mV
